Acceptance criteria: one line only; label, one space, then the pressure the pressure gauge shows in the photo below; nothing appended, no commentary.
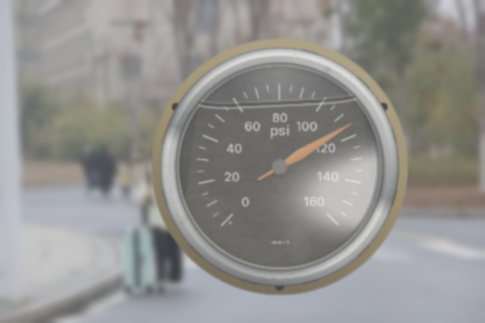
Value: 115 psi
